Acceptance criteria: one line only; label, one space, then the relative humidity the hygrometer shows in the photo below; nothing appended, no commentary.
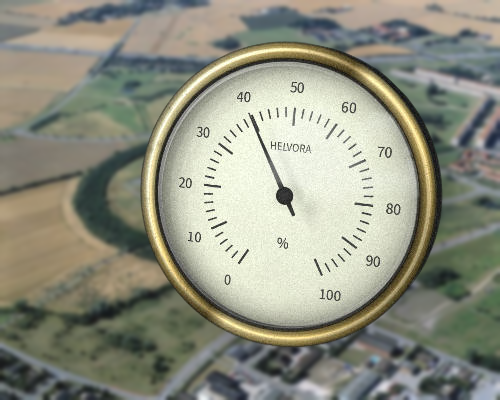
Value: 40 %
